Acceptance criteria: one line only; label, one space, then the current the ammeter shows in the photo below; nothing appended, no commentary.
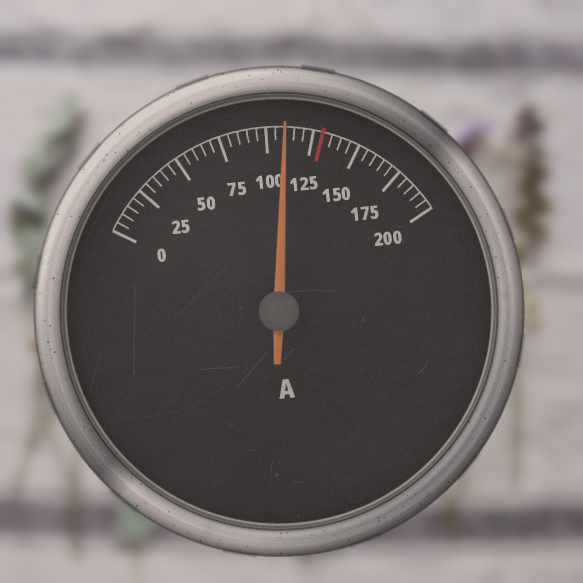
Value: 110 A
